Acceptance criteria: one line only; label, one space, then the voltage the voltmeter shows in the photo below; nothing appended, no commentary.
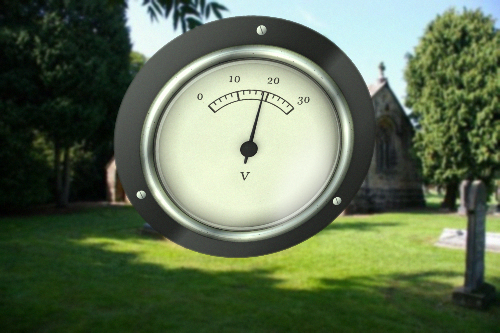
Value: 18 V
